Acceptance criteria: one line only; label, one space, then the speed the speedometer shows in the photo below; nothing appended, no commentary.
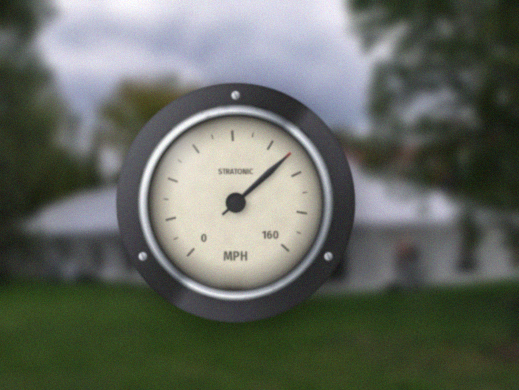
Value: 110 mph
